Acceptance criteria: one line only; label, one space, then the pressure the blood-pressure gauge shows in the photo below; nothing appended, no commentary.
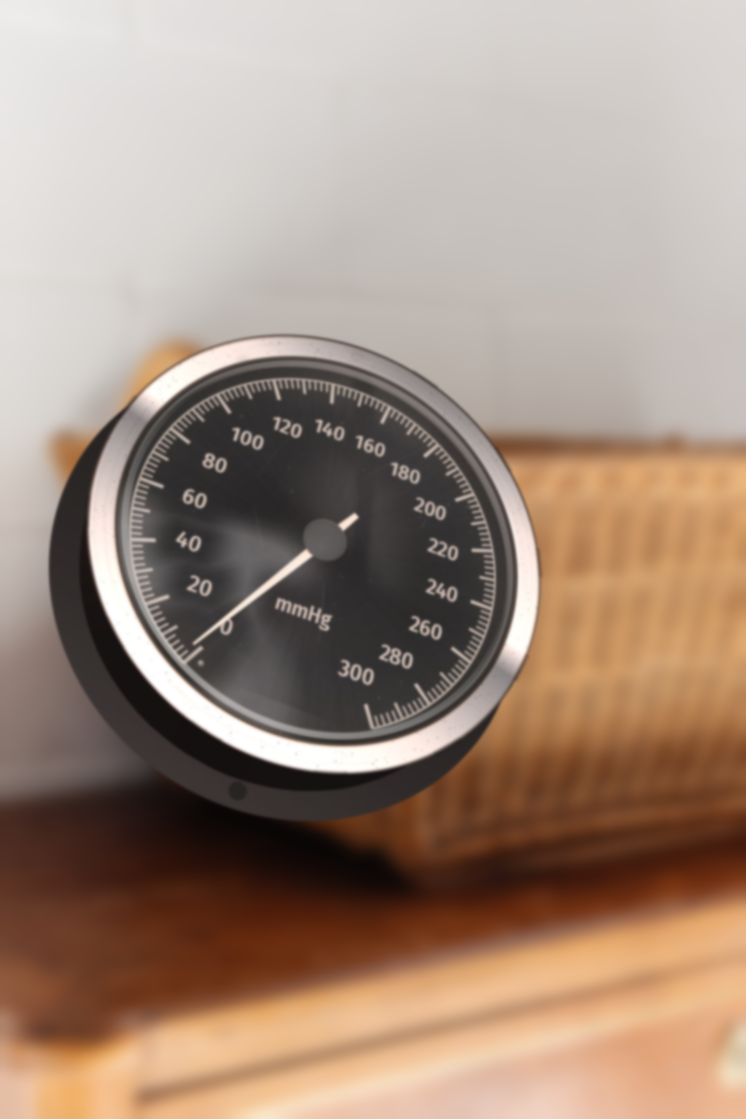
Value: 2 mmHg
